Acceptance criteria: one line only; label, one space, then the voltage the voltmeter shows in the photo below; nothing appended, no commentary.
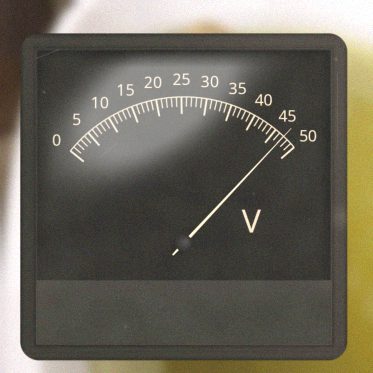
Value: 47 V
